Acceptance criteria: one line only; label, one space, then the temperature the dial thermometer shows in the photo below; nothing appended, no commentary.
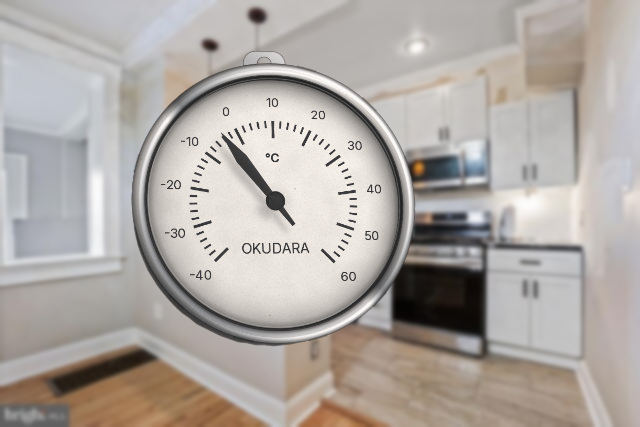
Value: -4 °C
